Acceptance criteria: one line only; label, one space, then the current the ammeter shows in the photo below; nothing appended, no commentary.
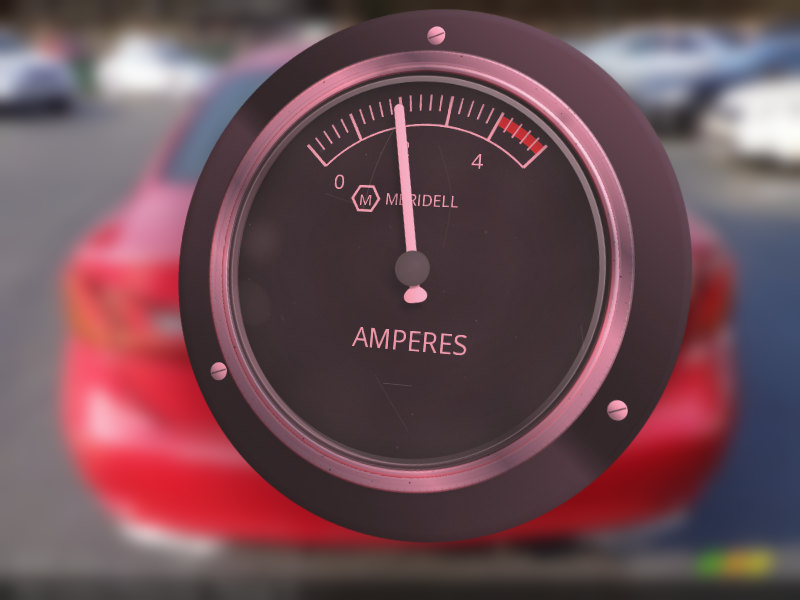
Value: 2 A
